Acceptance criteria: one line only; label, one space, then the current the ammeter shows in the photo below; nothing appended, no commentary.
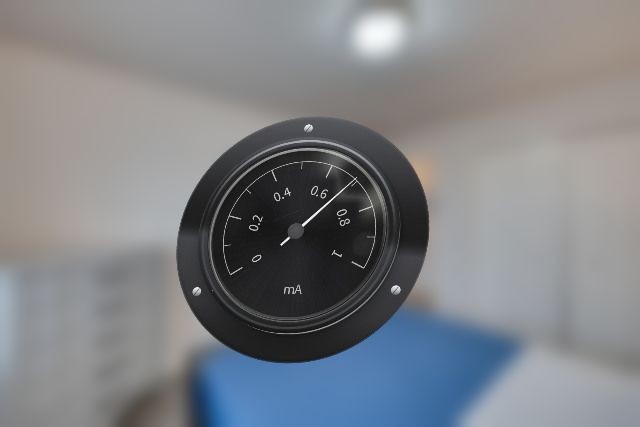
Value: 0.7 mA
